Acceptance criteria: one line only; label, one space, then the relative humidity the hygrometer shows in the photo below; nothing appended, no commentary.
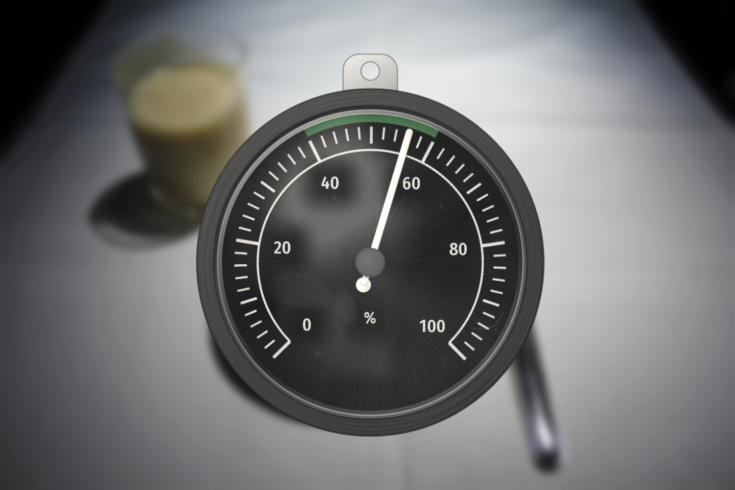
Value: 56 %
